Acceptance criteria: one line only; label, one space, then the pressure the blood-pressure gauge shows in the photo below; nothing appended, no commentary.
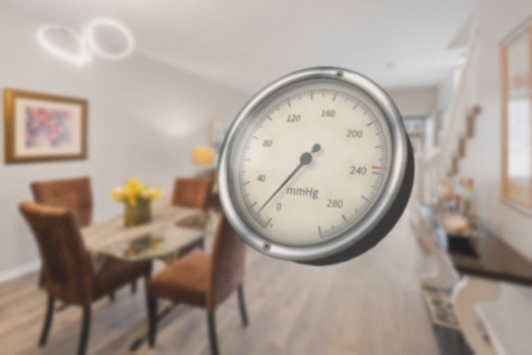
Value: 10 mmHg
